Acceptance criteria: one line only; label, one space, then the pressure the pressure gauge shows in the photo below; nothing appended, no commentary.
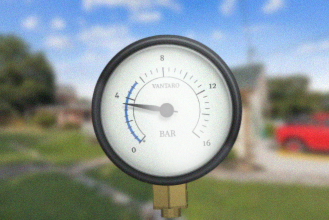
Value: 3.5 bar
